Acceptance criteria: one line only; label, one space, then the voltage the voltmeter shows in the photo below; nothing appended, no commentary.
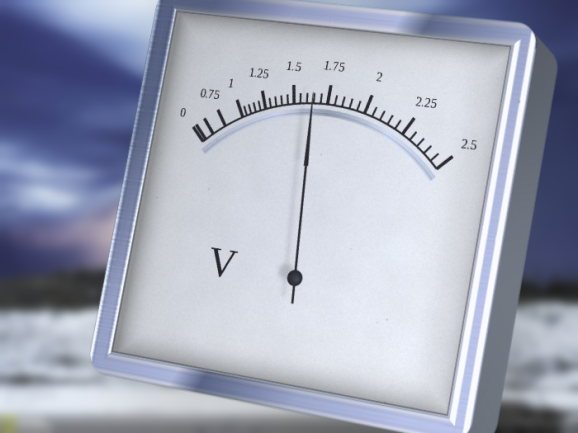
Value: 1.65 V
